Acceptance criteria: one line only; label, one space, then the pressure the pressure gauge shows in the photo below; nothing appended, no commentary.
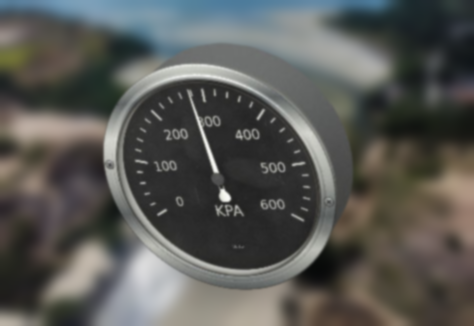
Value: 280 kPa
